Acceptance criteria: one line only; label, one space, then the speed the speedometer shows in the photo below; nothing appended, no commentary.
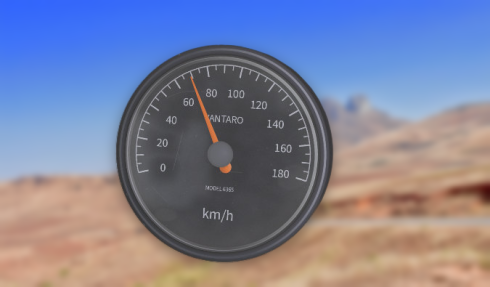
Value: 70 km/h
